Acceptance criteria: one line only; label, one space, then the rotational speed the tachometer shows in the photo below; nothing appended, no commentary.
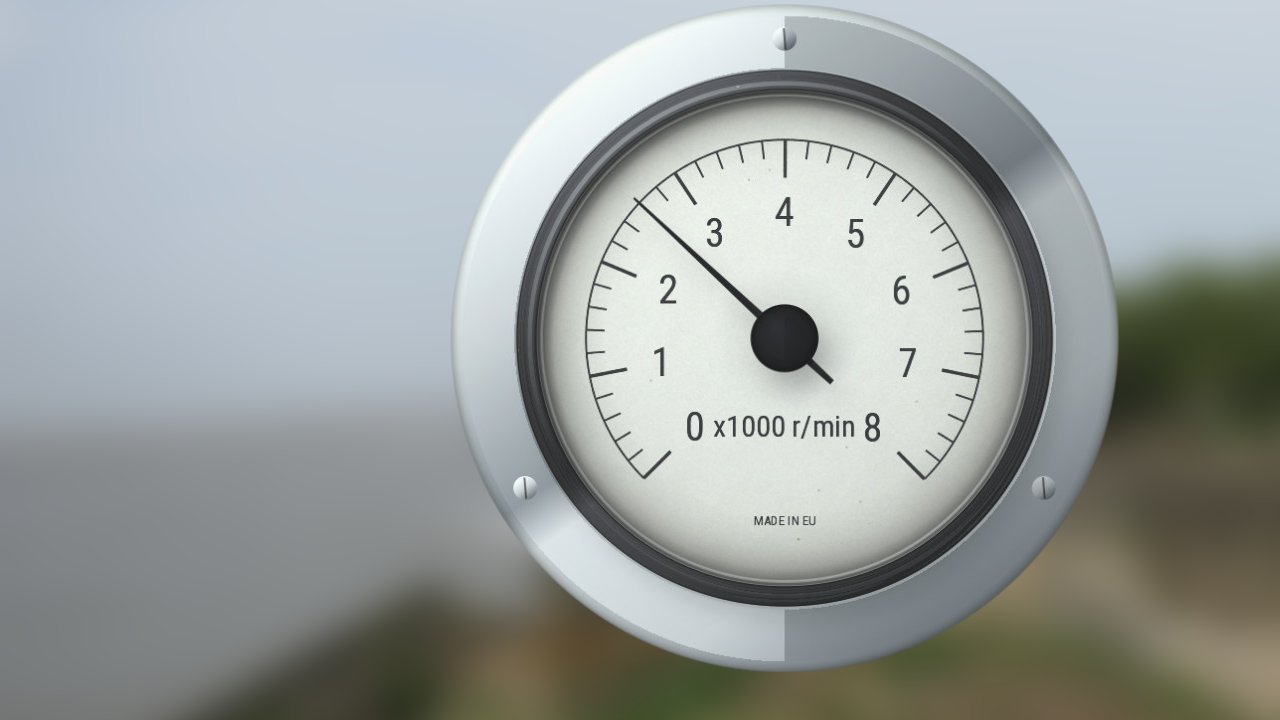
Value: 2600 rpm
